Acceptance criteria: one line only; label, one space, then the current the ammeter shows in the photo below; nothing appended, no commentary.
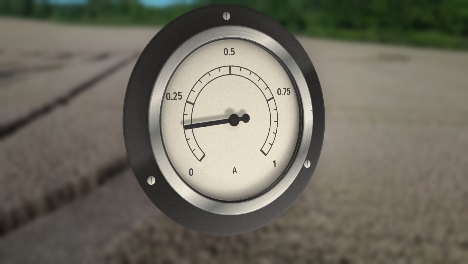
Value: 0.15 A
